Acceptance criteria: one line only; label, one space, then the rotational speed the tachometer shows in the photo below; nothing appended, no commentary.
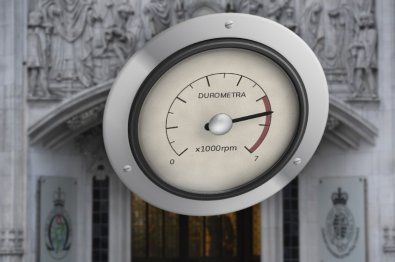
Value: 5500 rpm
